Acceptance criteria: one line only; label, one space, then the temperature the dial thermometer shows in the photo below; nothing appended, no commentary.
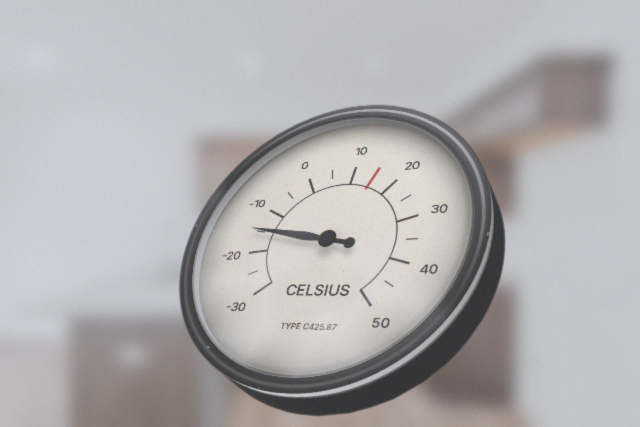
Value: -15 °C
